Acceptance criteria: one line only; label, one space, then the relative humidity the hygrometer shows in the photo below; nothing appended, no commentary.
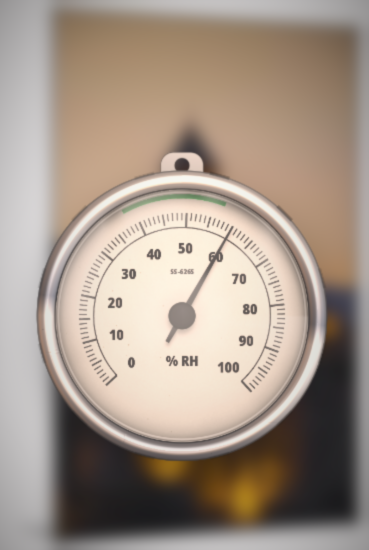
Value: 60 %
